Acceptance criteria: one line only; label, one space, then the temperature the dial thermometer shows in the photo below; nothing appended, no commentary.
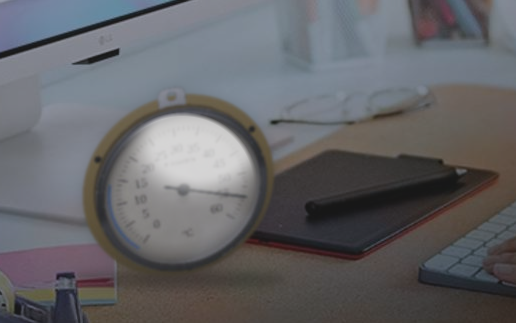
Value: 55 °C
